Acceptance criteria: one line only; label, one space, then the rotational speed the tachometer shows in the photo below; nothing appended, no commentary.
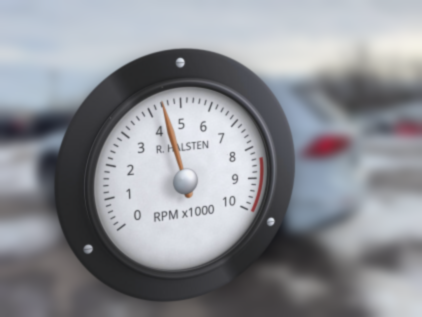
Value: 4400 rpm
